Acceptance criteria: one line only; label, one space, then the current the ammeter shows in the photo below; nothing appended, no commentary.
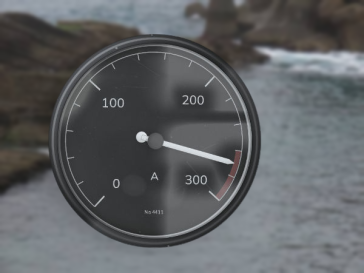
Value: 270 A
